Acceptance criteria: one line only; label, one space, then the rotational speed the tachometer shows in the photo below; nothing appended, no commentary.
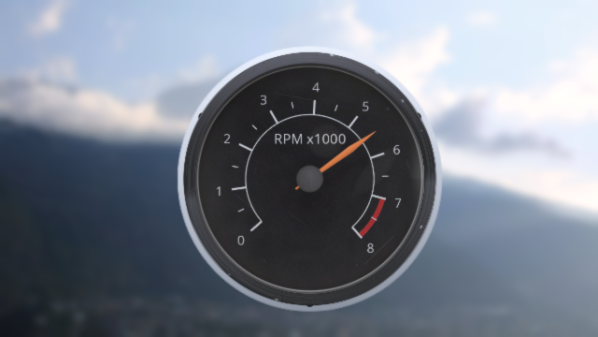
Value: 5500 rpm
